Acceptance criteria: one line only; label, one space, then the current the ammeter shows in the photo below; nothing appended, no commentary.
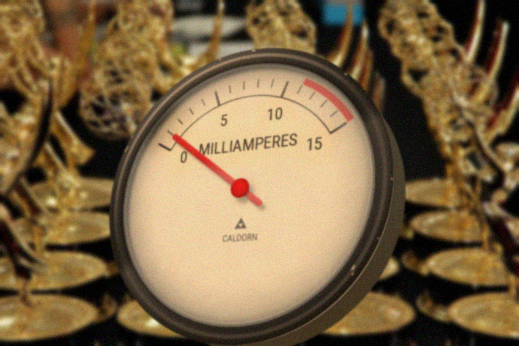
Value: 1 mA
